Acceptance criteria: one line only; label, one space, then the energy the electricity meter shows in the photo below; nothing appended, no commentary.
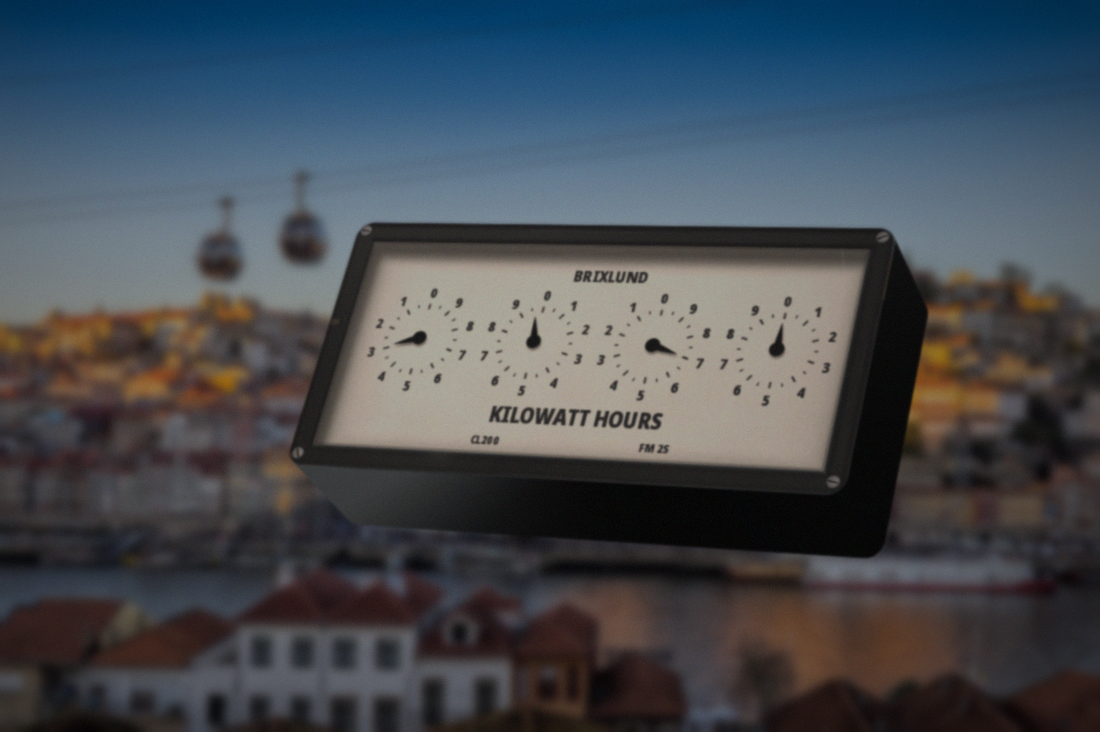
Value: 2970 kWh
